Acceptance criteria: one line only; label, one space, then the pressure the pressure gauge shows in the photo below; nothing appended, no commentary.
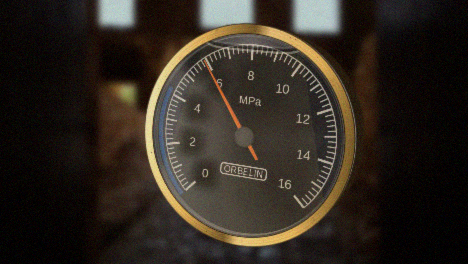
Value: 6 MPa
